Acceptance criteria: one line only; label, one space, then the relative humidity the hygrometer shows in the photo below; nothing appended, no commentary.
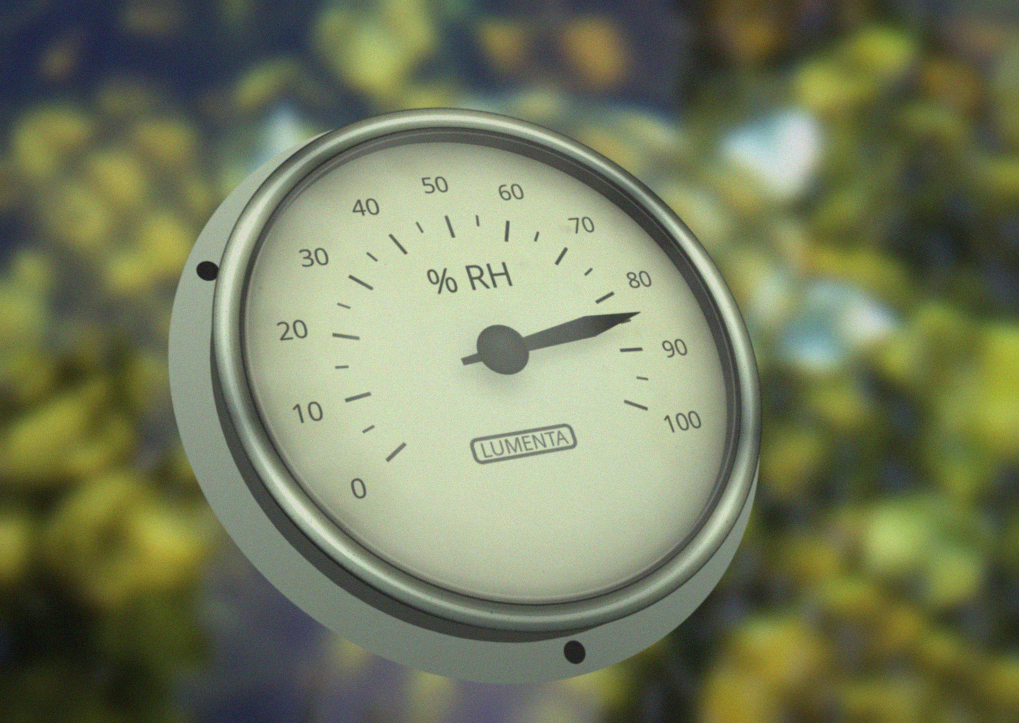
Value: 85 %
